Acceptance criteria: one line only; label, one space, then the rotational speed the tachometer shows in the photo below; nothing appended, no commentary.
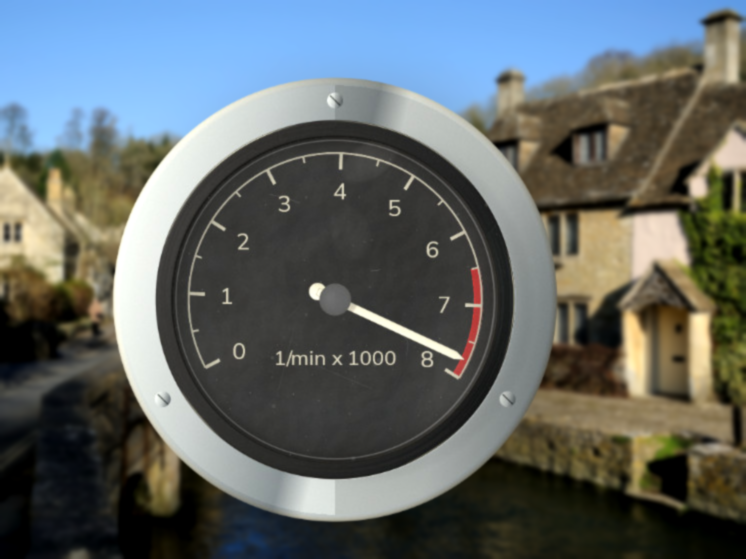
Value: 7750 rpm
